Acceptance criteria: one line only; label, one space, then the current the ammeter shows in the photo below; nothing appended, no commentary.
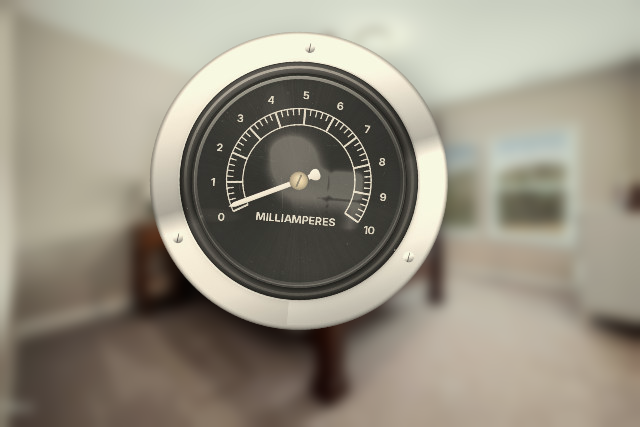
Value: 0.2 mA
